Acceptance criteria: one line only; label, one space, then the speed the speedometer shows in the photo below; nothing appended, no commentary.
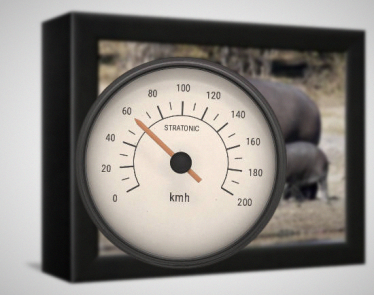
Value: 60 km/h
